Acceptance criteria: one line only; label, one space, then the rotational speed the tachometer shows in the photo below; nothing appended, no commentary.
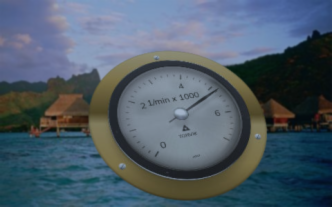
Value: 5200 rpm
